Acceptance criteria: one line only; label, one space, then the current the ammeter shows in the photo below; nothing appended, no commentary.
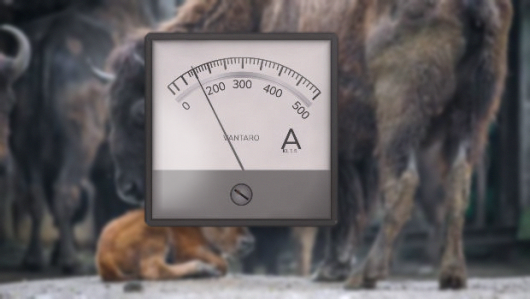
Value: 150 A
